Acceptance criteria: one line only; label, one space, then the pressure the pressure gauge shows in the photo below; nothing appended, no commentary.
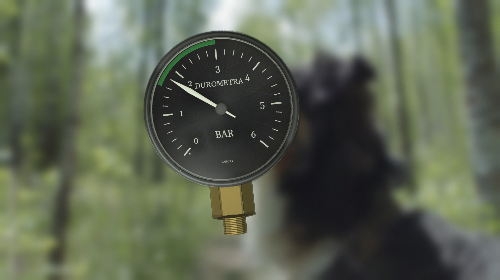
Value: 1.8 bar
